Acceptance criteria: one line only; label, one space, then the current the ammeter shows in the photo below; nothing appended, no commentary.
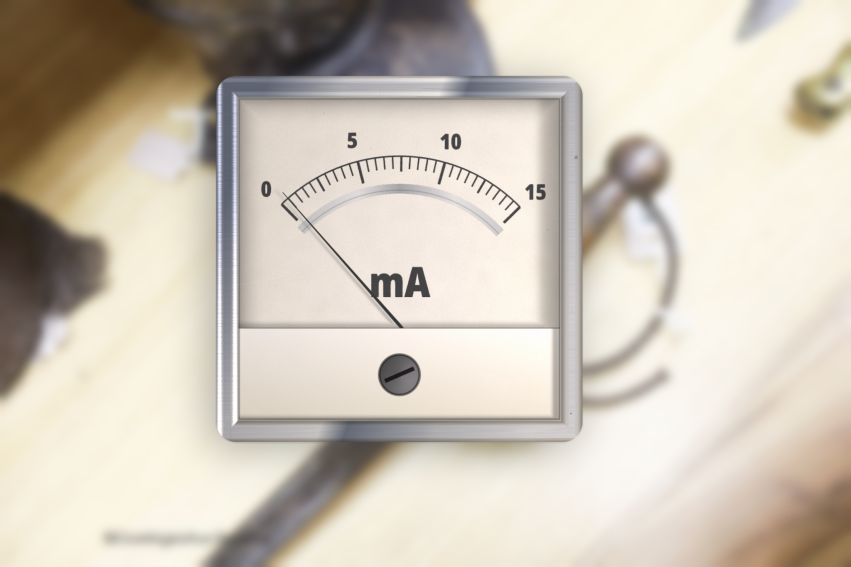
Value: 0.5 mA
